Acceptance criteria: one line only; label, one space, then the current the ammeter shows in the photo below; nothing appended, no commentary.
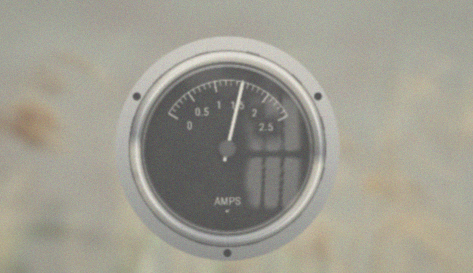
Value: 1.5 A
